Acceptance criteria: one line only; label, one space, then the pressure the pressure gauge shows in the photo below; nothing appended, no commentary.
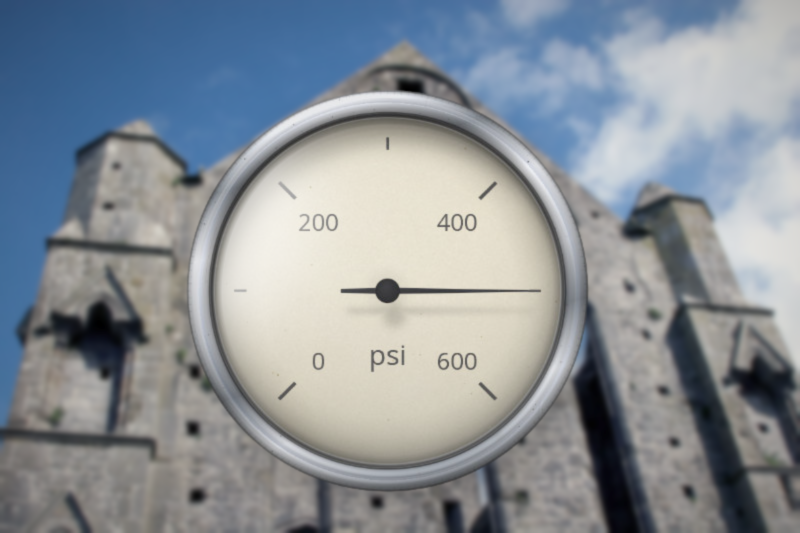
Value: 500 psi
